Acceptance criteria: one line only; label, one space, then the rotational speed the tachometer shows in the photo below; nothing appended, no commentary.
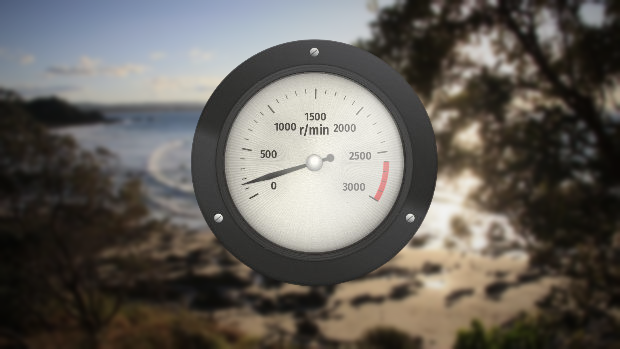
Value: 150 rpm
